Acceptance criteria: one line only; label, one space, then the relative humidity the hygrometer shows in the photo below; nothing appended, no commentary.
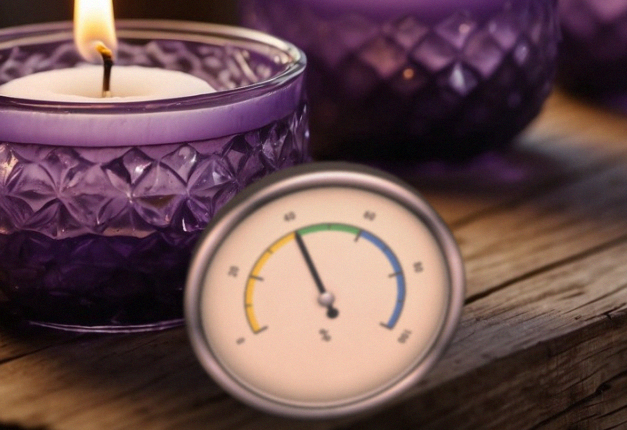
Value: 40 %
